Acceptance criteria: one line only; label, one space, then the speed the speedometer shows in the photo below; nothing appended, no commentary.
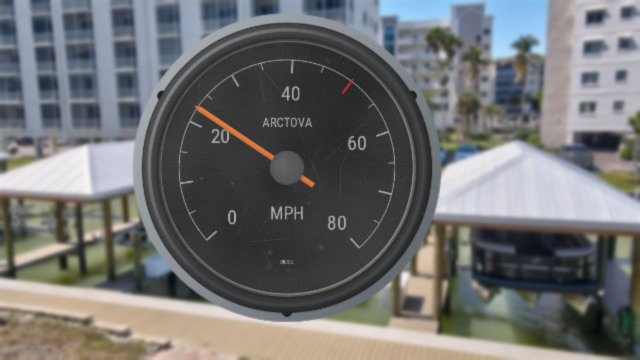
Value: 22.5 mph
